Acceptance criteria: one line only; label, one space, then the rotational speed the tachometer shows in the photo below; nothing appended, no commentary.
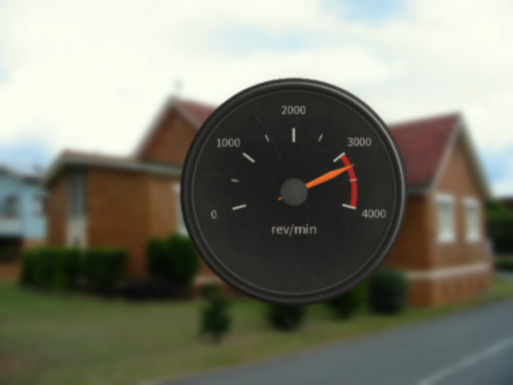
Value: 3250 rpm
